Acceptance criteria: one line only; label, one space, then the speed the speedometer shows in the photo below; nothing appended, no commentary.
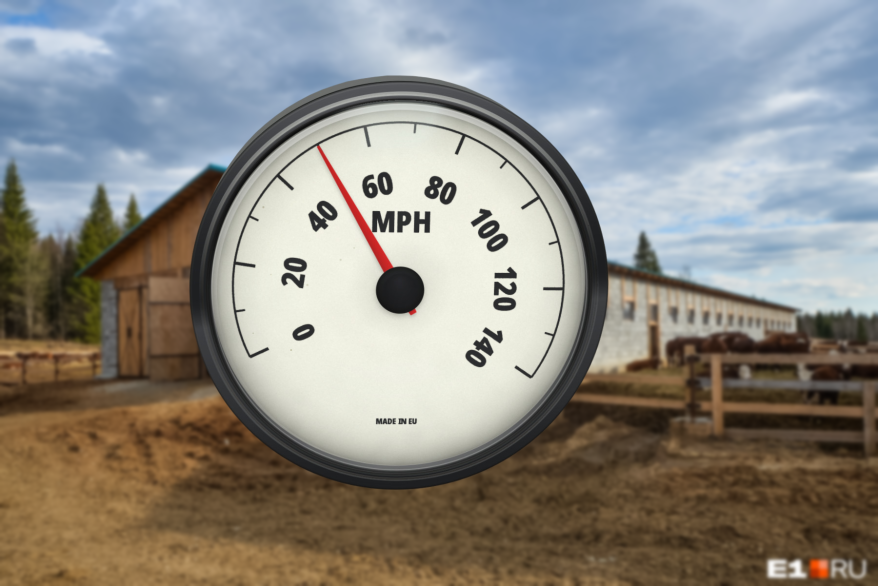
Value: 50 mph
